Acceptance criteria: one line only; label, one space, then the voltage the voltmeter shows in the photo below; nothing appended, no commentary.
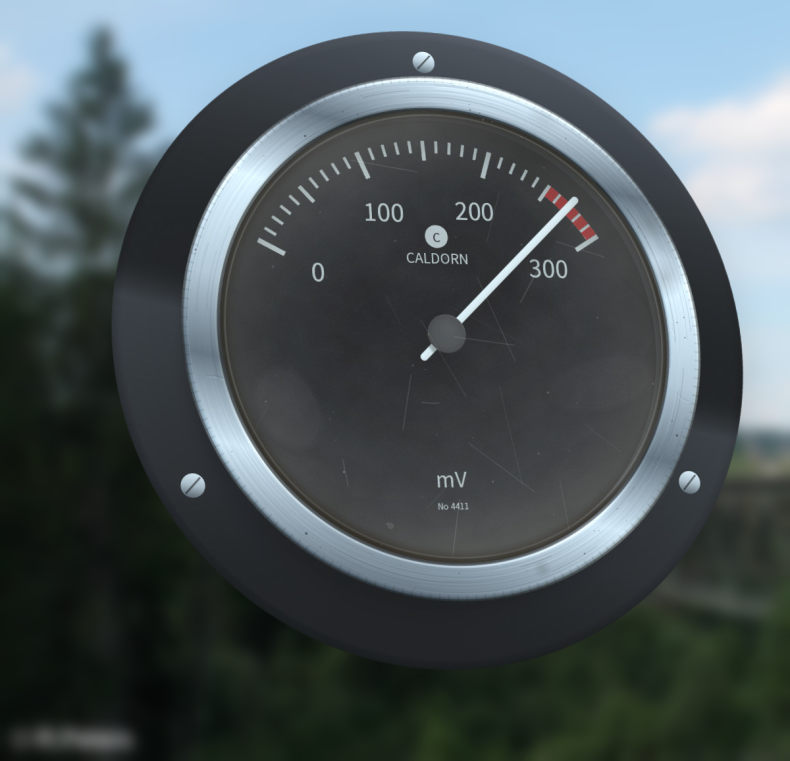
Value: 270 mV
